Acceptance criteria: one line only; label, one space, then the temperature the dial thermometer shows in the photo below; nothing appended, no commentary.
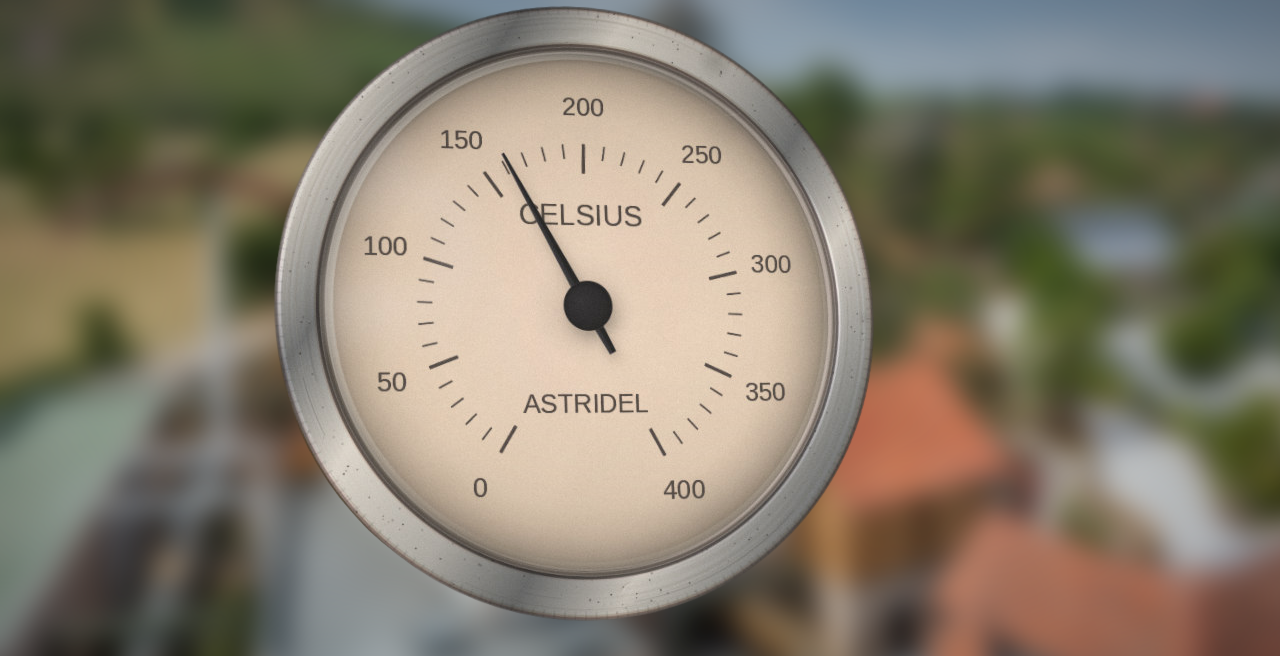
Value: 160 °C
